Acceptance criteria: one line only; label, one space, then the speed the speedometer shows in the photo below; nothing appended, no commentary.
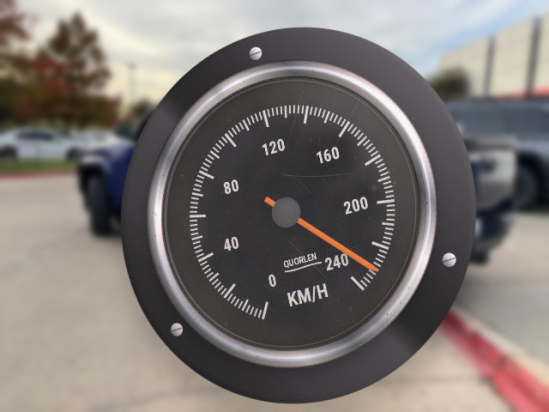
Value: 230 km/h
